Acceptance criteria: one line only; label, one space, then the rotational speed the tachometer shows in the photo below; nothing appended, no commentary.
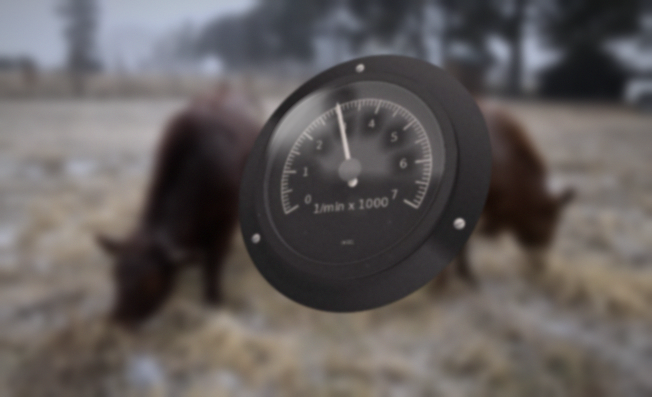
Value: 3000 rpm
